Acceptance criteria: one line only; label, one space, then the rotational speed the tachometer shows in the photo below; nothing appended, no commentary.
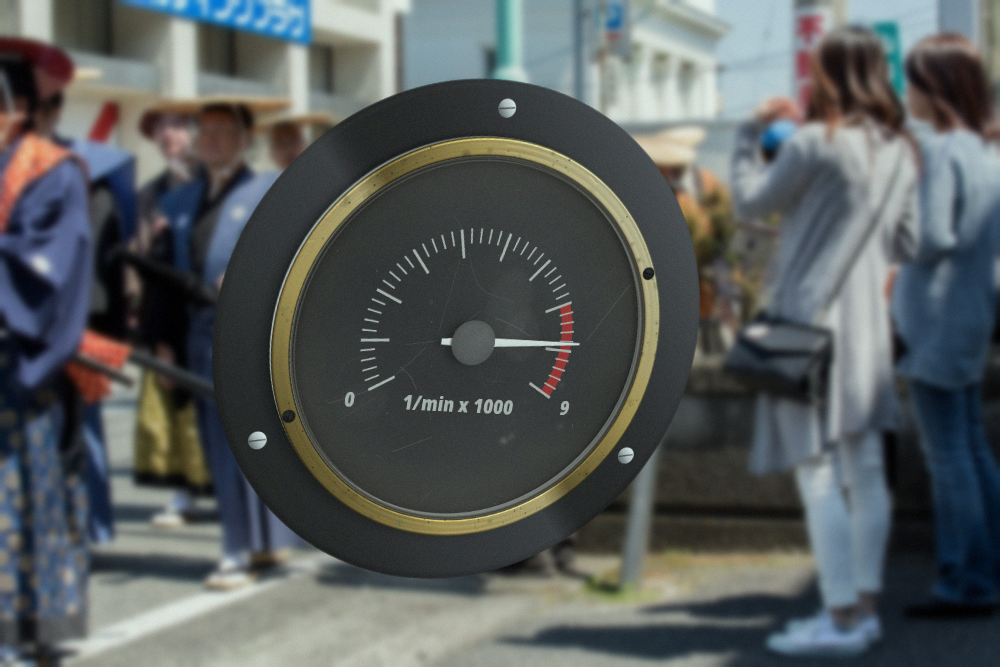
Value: 7800 rpm
